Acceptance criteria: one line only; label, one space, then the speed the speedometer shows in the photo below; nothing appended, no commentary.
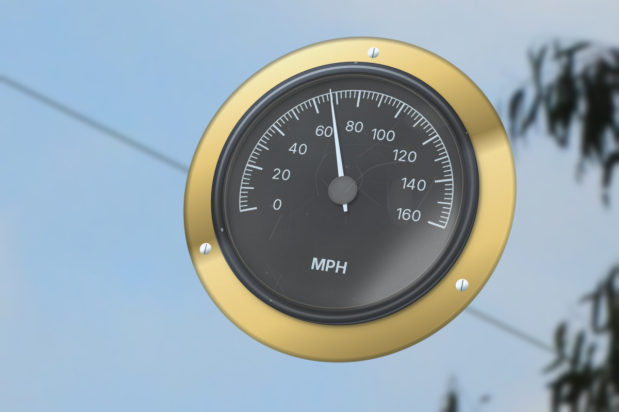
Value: 68 mph
